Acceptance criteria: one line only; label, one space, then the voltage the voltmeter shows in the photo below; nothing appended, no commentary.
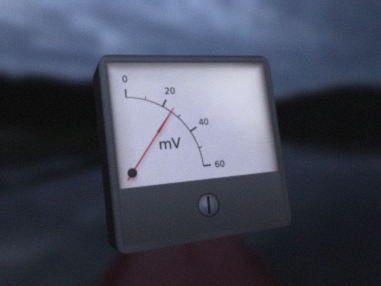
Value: 25 mV
